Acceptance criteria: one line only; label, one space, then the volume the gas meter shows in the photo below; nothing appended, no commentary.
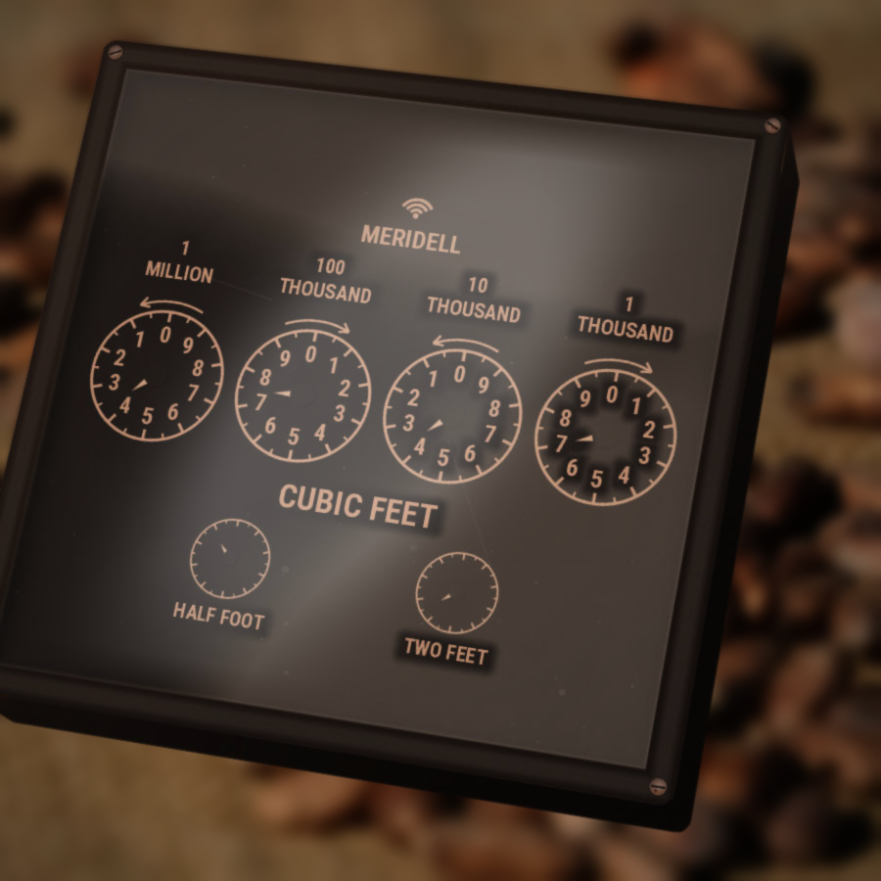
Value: 373700 ft³
